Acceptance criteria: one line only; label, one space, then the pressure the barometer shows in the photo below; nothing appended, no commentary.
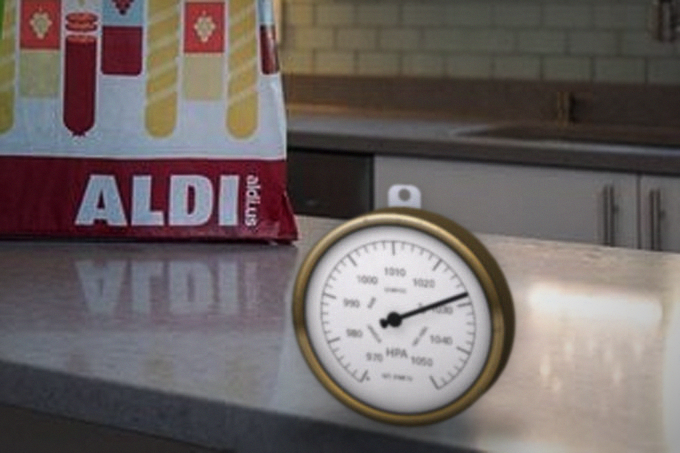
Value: 1028 hPa
